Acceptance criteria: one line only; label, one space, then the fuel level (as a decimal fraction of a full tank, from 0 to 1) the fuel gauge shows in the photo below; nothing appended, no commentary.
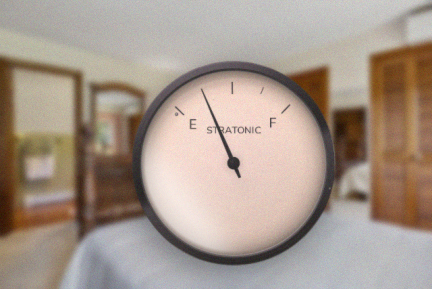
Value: 0.25
